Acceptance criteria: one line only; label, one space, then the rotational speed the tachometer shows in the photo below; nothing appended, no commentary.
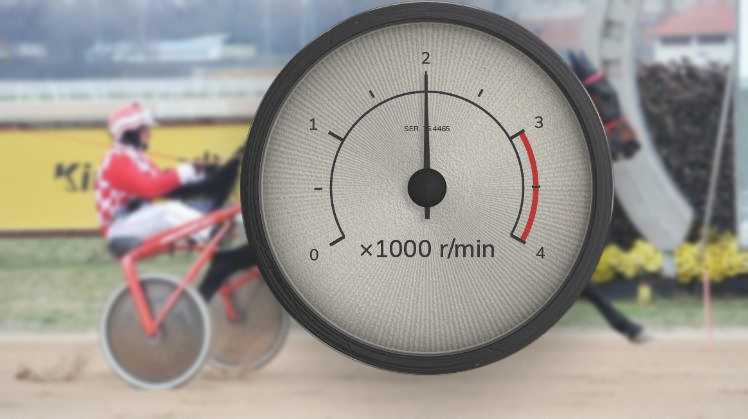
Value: 2000 rpm
